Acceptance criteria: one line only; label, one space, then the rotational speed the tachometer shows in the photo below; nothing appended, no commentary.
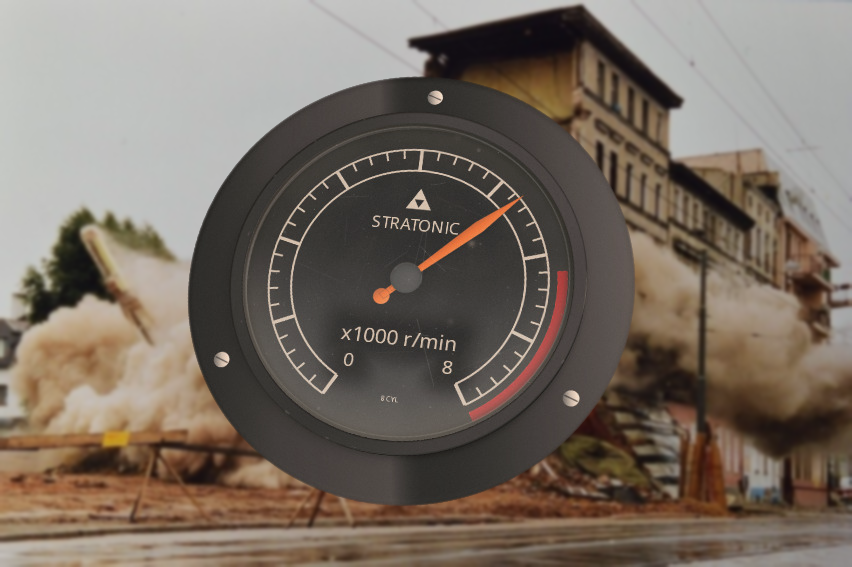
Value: 5300 rpm
